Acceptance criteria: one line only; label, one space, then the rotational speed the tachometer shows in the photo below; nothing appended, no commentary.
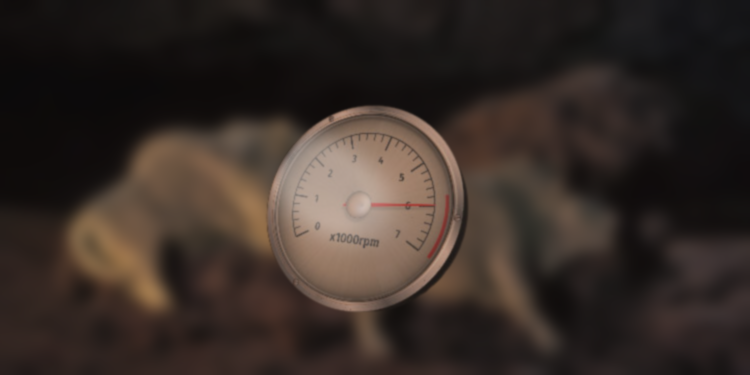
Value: 6000 rpm
